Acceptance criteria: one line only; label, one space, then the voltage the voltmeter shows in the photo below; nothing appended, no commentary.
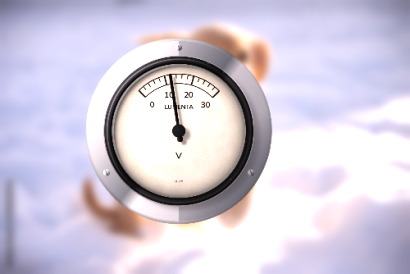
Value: 12 V
